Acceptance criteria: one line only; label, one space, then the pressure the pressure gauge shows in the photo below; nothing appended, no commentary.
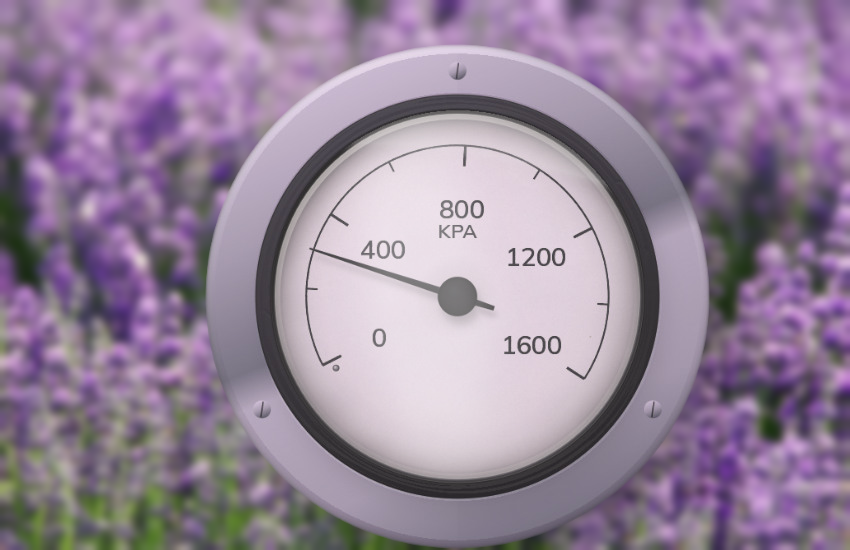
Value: 300 kPa
